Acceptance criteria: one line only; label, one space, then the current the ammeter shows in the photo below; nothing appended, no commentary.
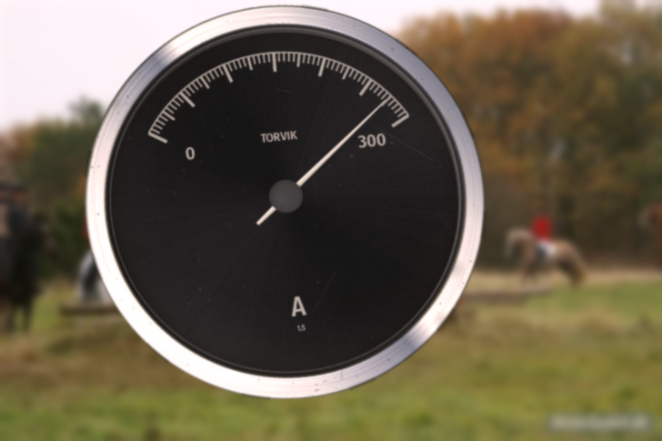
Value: 275 A
